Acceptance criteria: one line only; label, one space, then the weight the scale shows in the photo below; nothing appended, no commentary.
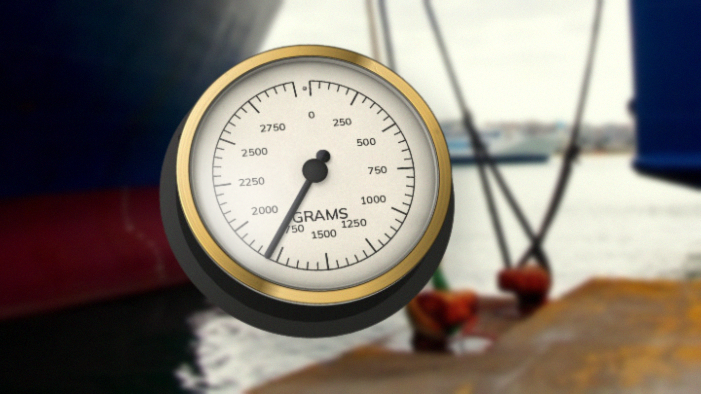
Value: 1800 g
